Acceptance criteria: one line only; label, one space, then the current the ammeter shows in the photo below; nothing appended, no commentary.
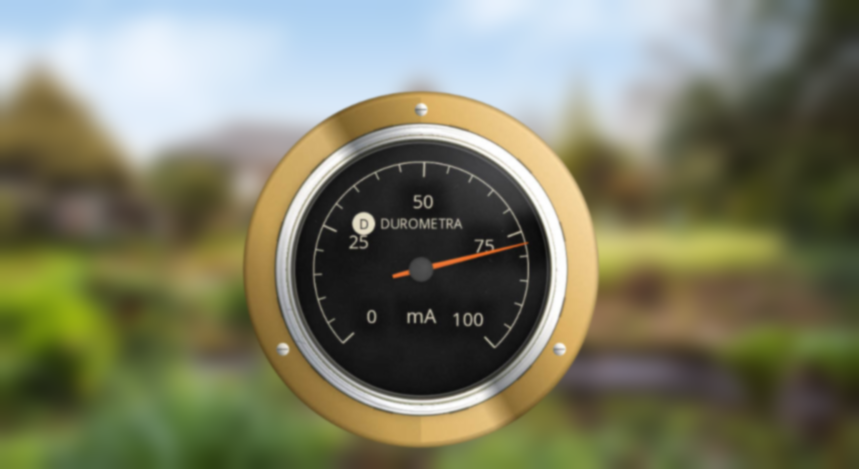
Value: 77.5 mA
